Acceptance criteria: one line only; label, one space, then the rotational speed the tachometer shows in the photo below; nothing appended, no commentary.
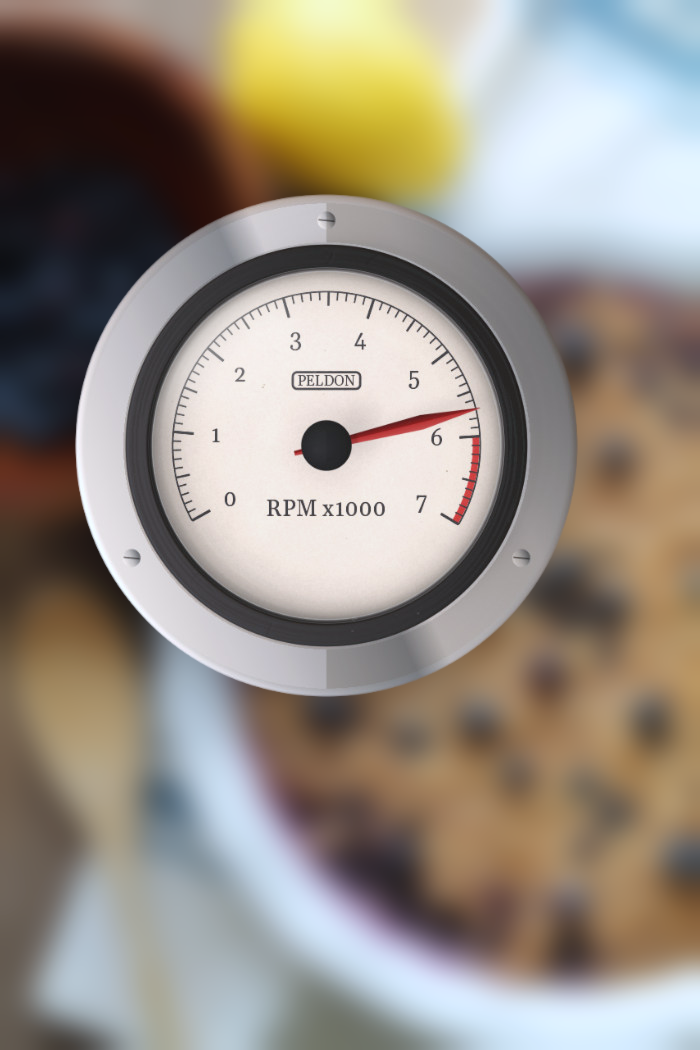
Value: 5700 rpm
